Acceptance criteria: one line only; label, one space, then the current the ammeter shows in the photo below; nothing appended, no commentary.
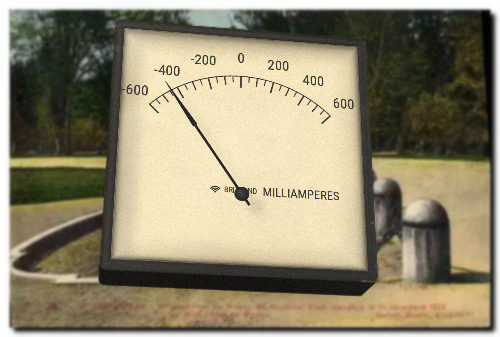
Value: -450 mA
